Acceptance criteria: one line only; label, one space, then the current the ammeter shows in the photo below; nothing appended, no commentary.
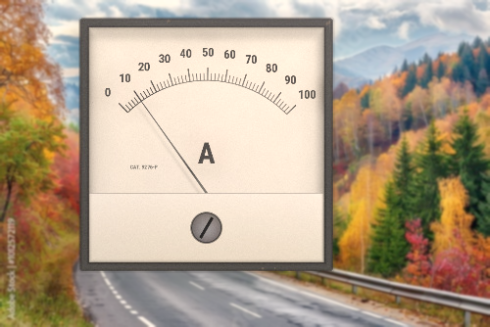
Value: 10 A
